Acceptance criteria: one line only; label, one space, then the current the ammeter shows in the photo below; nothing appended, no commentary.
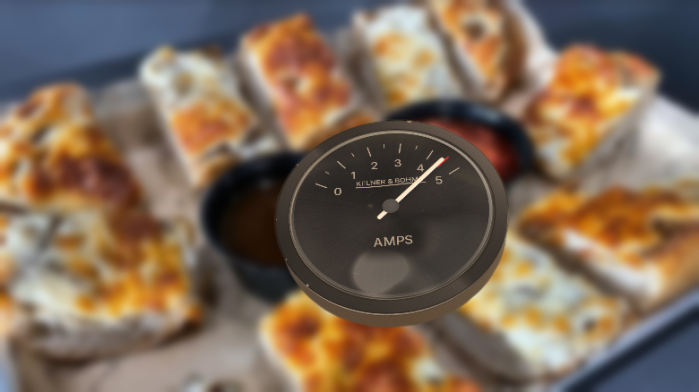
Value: 4.5 A
